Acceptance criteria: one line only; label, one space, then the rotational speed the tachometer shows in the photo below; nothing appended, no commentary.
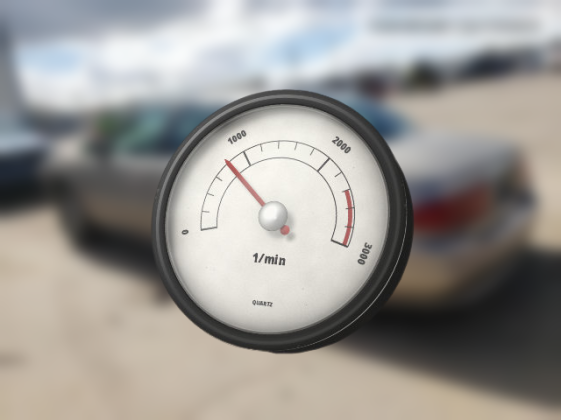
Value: 800 rpm
